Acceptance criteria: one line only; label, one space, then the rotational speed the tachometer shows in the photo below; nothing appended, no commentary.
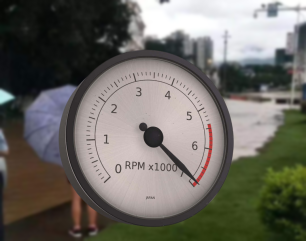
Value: 6900 rpm
